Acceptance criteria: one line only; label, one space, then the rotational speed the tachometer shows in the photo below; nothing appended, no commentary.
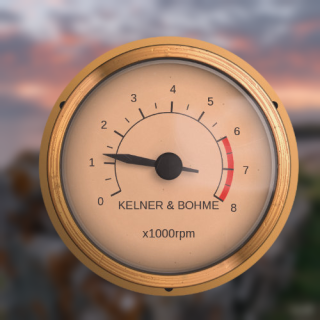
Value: 1250 rpm
